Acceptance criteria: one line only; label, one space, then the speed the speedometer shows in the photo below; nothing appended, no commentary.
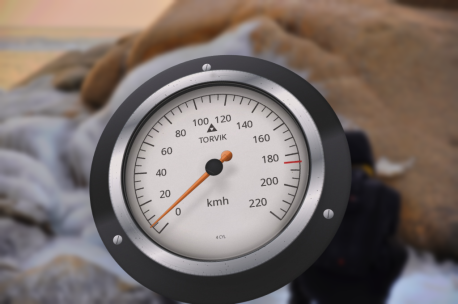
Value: 5 km/h
